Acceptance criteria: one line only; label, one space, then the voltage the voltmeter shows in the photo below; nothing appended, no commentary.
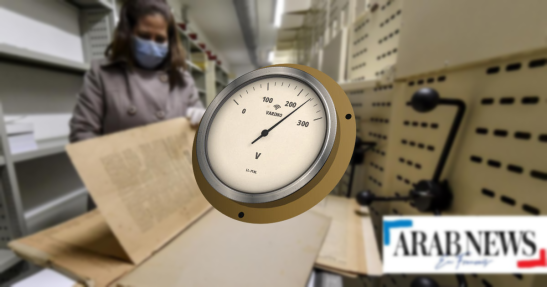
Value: 240 V
